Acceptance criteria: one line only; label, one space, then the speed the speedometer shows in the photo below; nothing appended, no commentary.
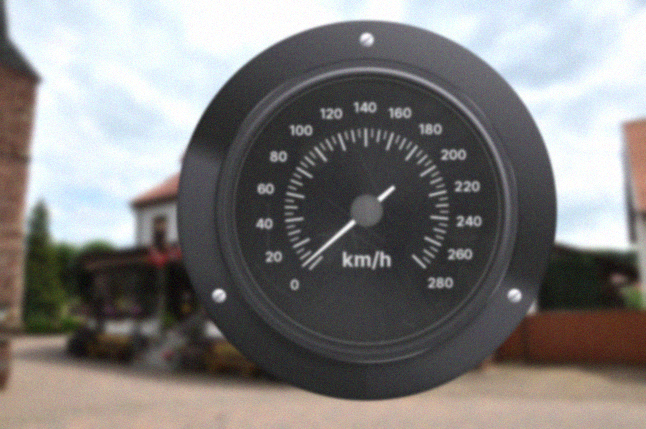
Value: 5 km/h
